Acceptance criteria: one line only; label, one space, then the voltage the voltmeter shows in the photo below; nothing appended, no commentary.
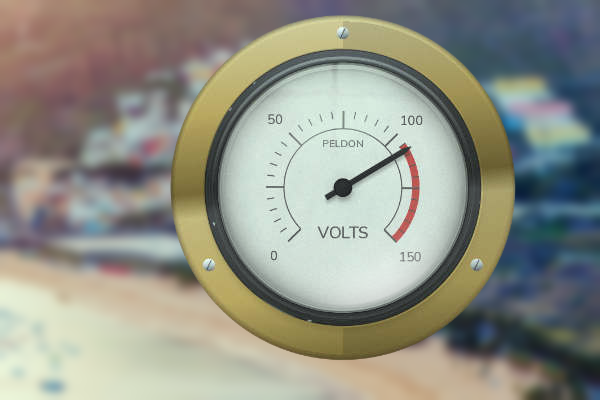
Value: 107.5 V
